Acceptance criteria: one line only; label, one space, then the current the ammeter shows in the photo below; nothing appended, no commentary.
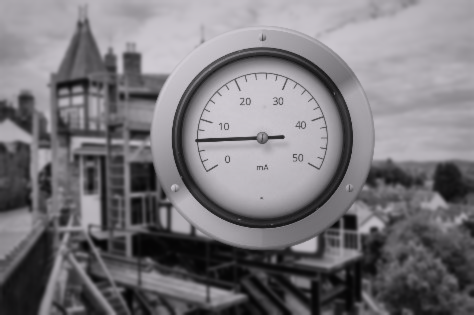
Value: 6 mA
